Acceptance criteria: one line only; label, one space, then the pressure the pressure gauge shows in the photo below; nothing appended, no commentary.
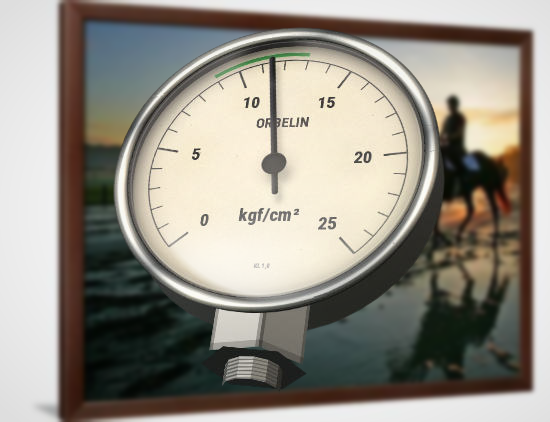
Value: 11.5 kg/cm²
